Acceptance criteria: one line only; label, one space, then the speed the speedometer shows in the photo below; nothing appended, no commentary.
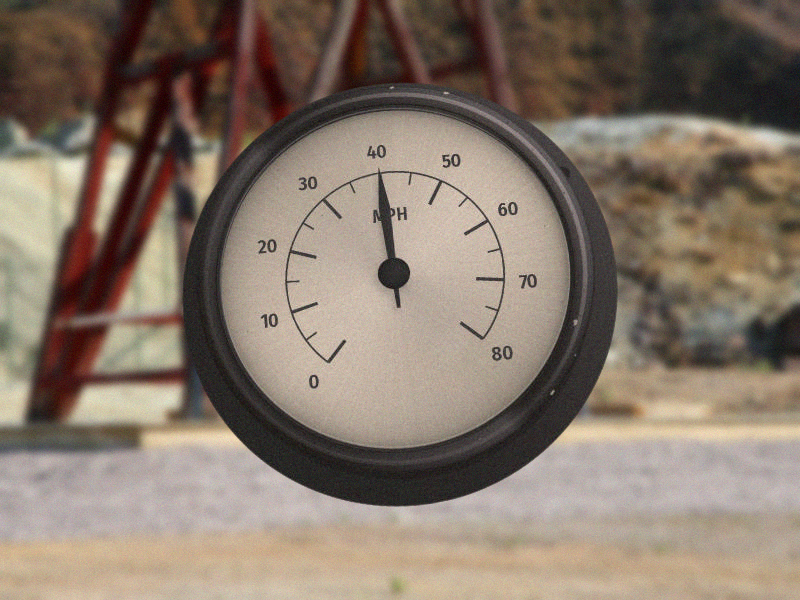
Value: 40 mph
